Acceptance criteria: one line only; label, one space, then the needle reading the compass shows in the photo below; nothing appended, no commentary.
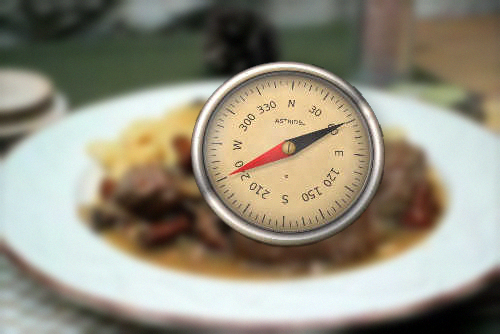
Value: 240 °
